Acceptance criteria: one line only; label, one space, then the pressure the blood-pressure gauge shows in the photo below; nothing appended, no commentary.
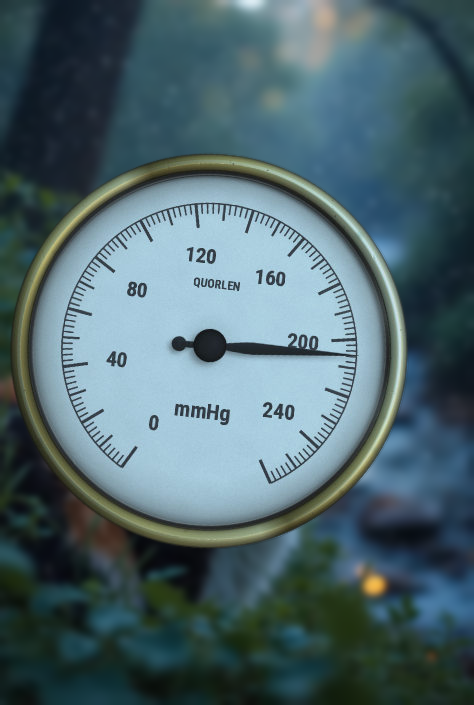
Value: 206 mmHg
